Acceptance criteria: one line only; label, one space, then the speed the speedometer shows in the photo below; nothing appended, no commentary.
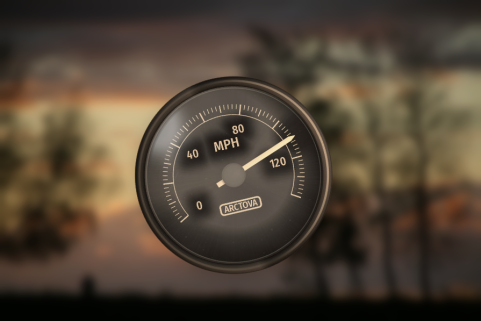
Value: 110 mph
